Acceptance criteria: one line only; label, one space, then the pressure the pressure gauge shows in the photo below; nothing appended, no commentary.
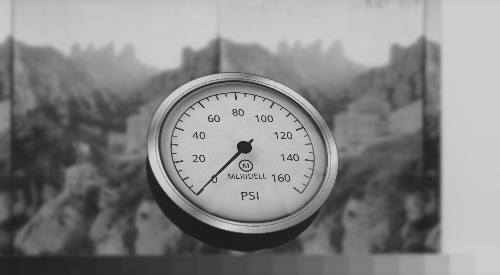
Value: 0 psi
